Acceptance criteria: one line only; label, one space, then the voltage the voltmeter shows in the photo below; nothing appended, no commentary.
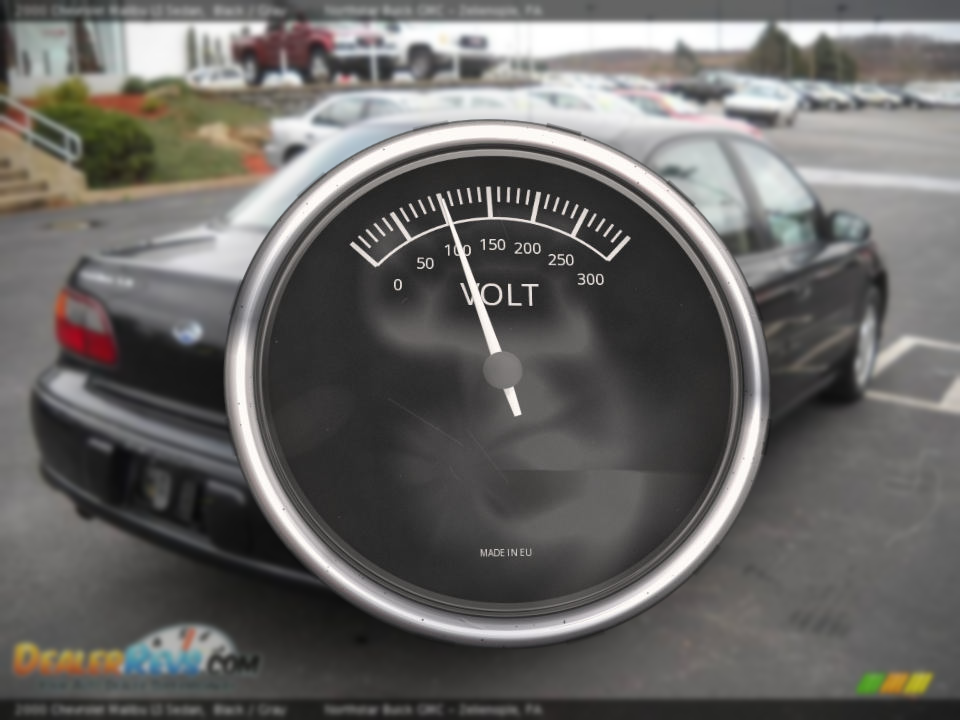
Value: 100 V
